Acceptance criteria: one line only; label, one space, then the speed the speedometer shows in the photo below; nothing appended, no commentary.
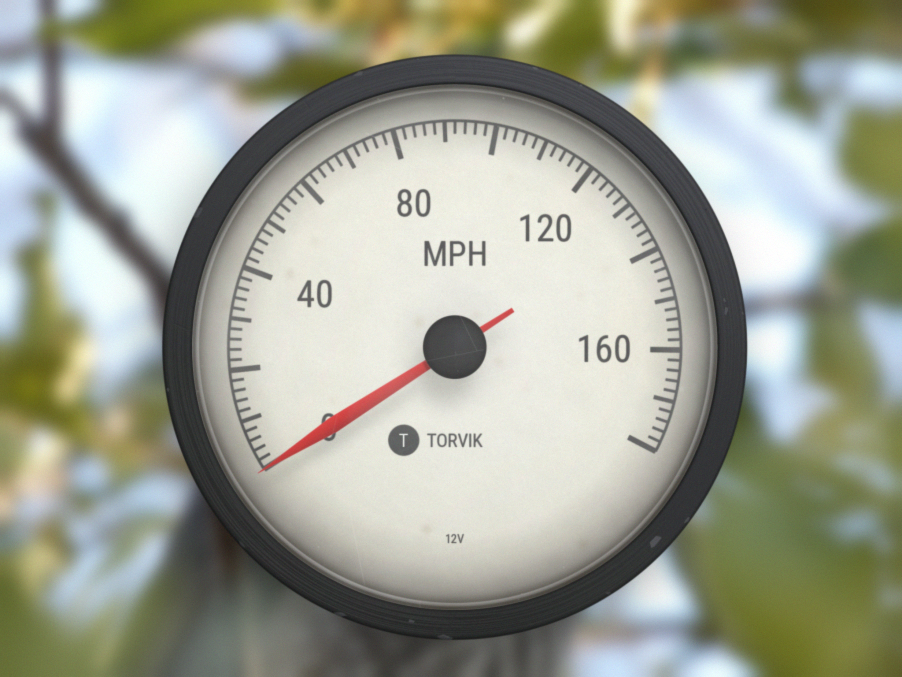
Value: 0 mph
